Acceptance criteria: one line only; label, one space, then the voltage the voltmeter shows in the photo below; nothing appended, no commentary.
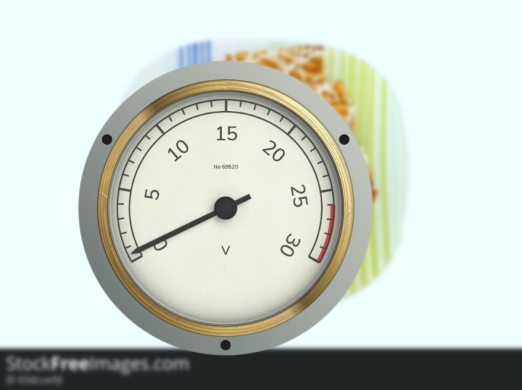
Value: 0.5 V
